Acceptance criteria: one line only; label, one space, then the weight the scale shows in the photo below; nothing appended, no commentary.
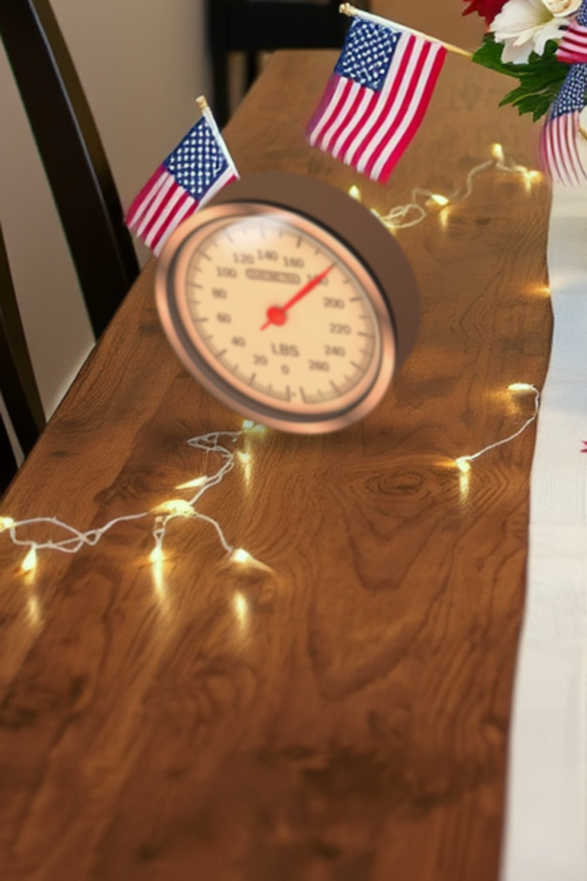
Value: 180 lb
